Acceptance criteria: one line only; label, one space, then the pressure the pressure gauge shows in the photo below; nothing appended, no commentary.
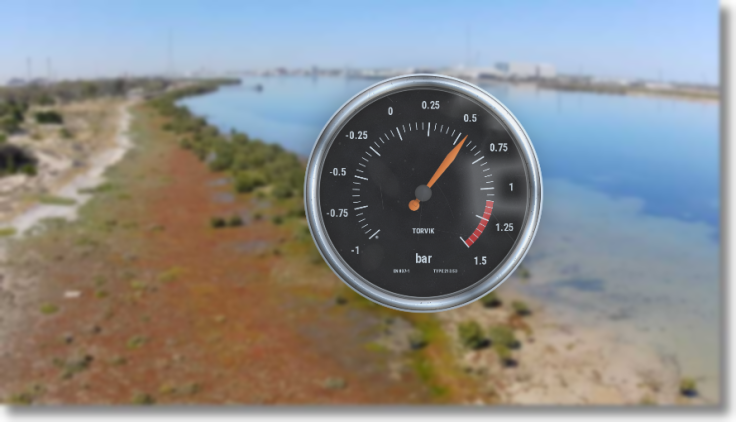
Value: 0.55 bar
